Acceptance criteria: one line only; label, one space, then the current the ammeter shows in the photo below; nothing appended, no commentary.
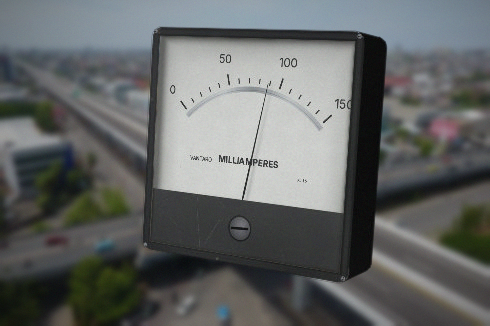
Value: 90 mA
